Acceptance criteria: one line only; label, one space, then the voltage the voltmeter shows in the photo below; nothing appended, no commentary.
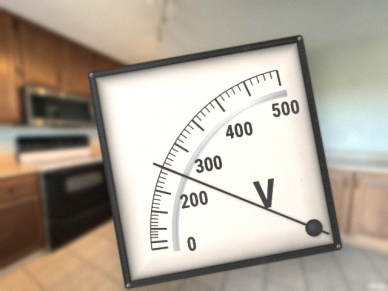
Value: 250 V
